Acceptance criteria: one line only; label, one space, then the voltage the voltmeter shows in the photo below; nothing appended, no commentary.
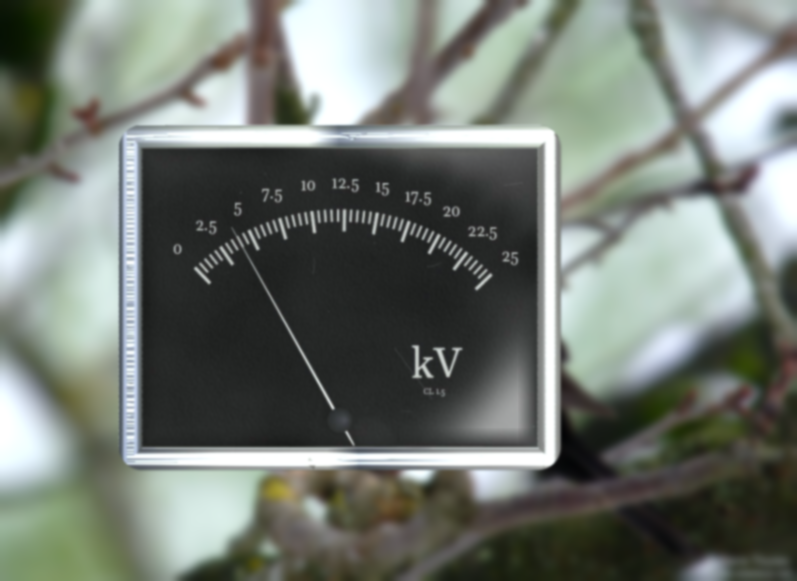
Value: 4 kV
